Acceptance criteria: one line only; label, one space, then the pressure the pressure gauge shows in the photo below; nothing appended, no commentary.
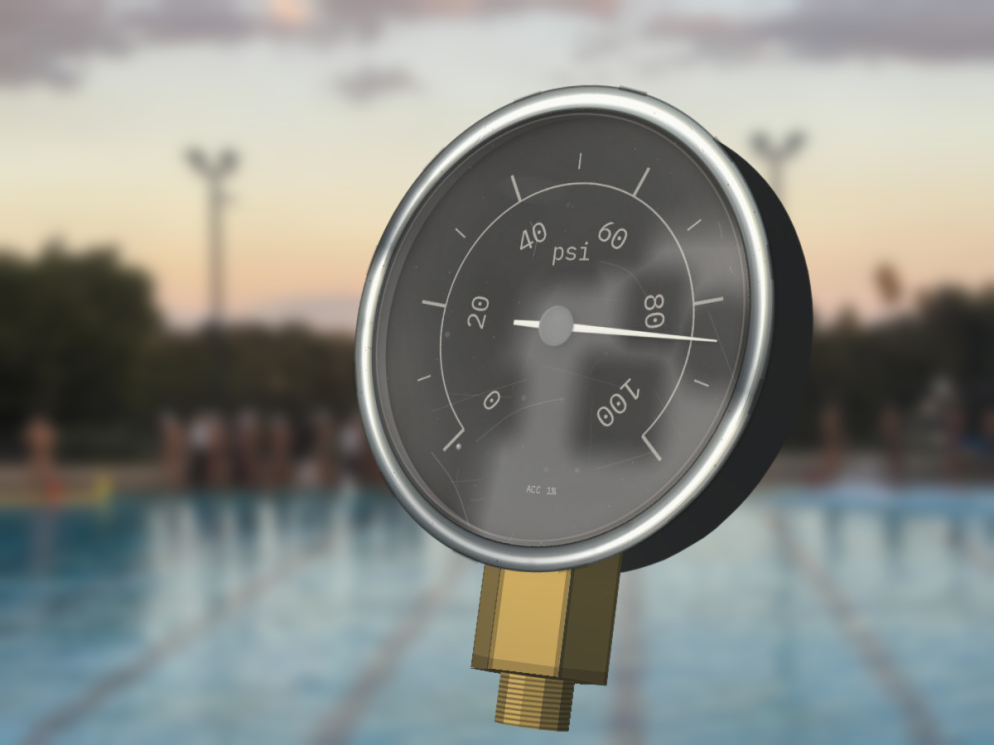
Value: 85 psi
